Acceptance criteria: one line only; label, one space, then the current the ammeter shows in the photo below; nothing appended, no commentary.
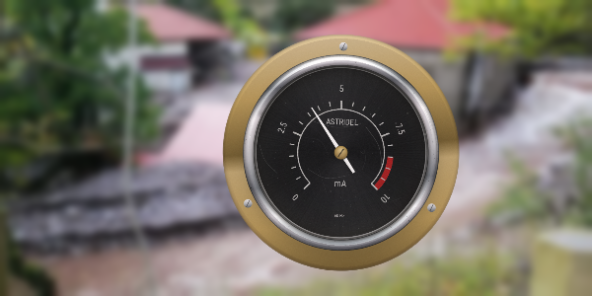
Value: 3.75 mA
